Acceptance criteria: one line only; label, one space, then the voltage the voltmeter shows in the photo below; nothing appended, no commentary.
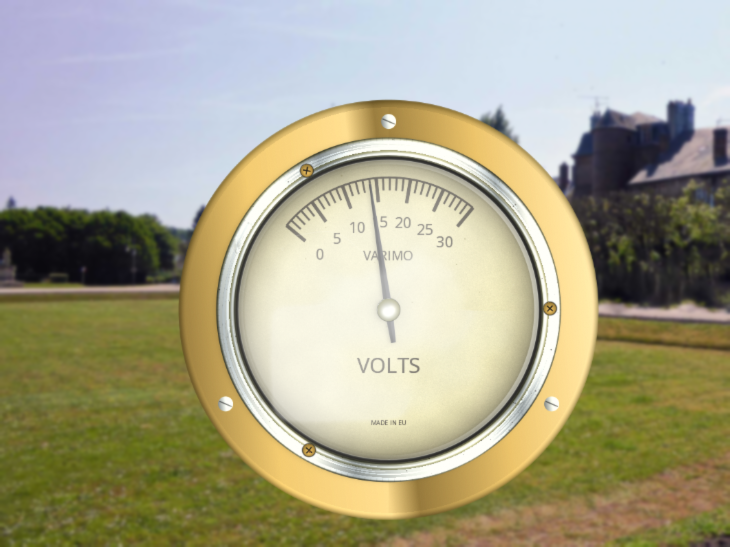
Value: 14 V
